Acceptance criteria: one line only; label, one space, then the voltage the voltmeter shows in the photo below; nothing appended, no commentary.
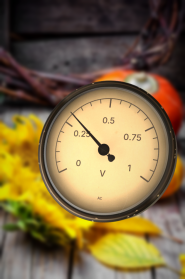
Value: 0.3 V
